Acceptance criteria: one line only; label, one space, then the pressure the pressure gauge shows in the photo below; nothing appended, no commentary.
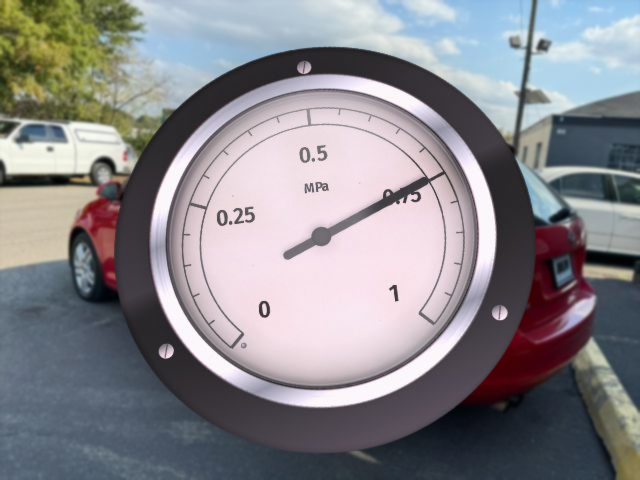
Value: 0.75 MPa
